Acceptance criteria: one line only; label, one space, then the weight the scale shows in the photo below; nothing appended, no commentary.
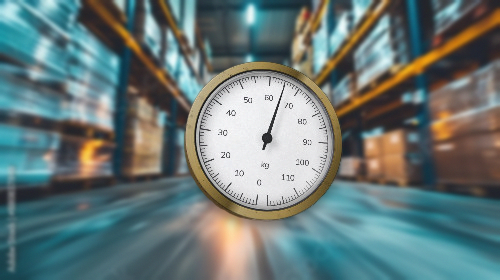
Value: 65 kg
